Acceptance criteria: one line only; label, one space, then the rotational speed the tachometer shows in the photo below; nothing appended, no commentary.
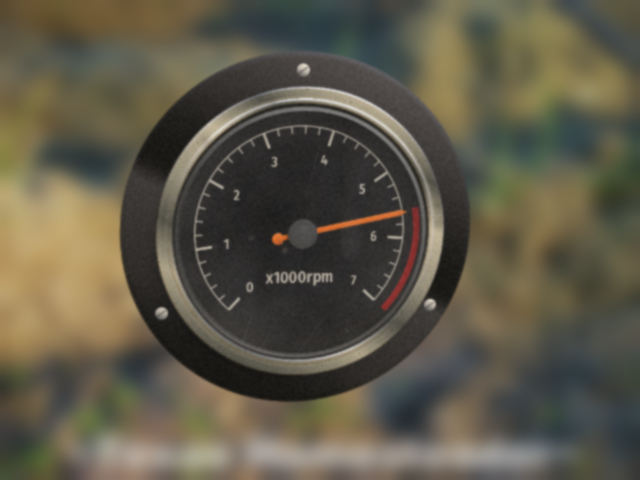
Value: 5600 rpm
